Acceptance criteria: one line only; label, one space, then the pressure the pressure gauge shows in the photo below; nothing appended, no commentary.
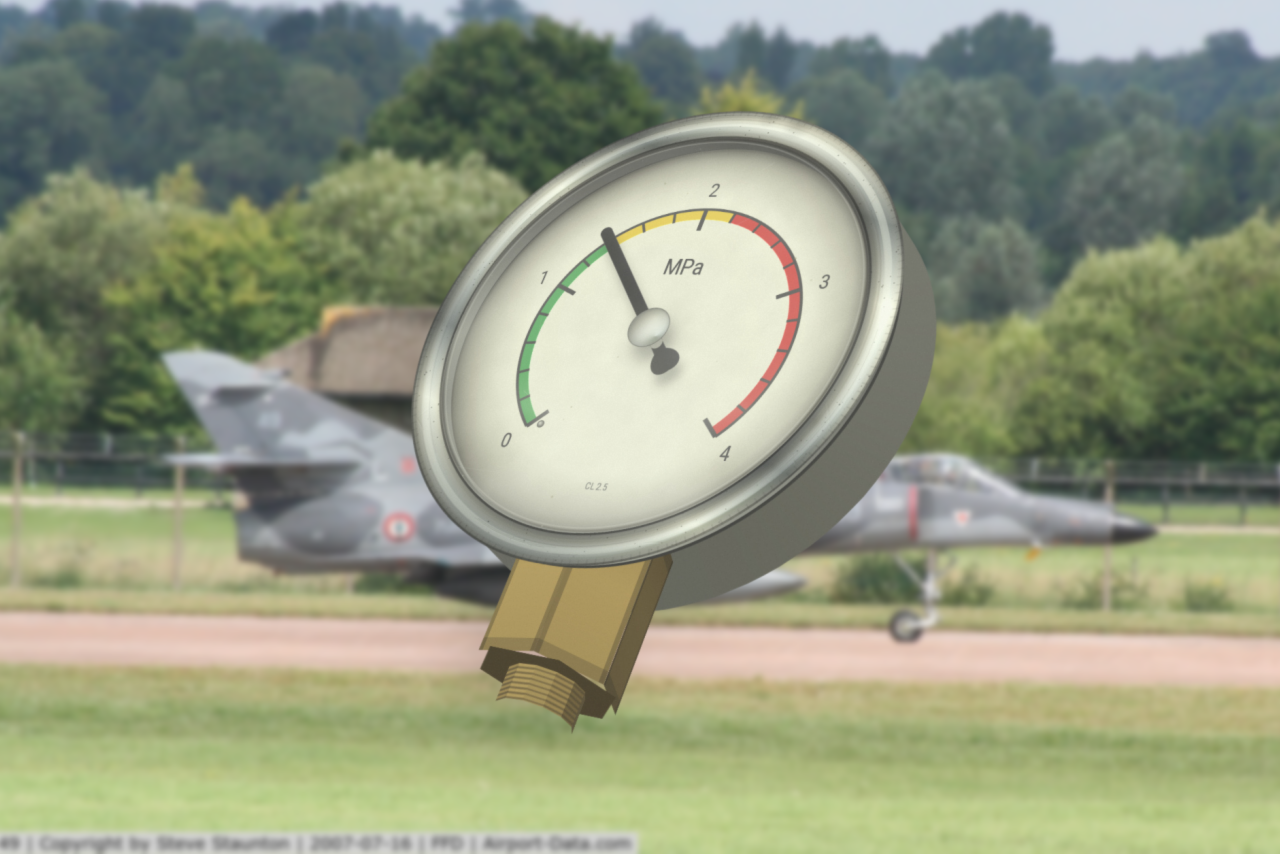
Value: 1.4 MPa
